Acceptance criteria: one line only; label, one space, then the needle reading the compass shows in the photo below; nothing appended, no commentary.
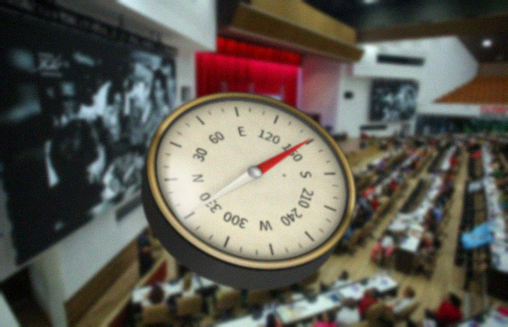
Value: 150 °
